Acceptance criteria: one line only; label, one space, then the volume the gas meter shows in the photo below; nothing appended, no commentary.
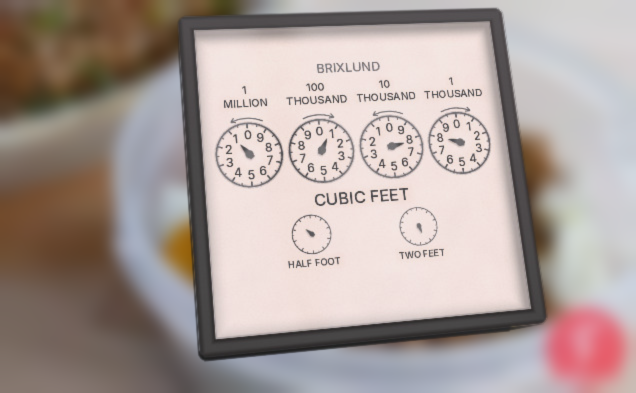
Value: 107800 ft³
